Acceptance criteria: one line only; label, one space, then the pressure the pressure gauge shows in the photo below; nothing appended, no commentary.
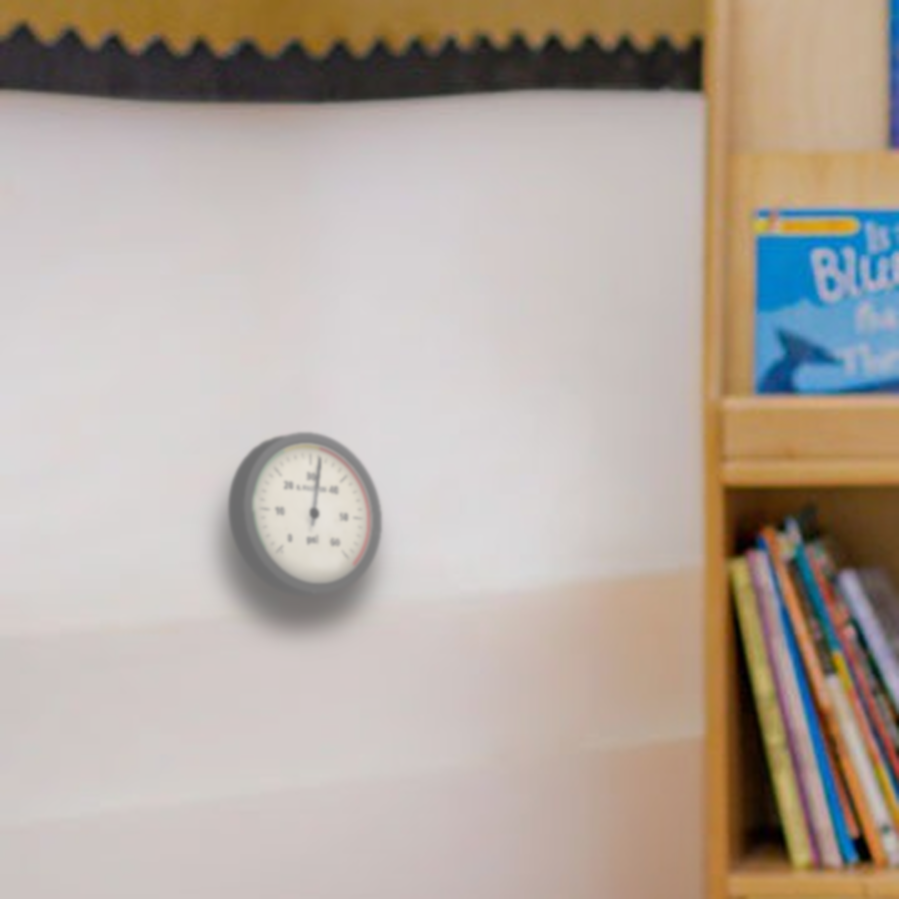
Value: 32 psi
